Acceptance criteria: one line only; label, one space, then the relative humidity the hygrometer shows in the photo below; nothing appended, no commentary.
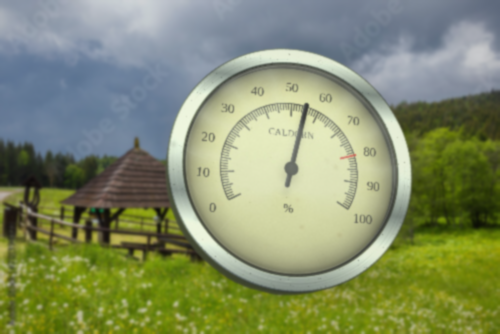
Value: 55 %
